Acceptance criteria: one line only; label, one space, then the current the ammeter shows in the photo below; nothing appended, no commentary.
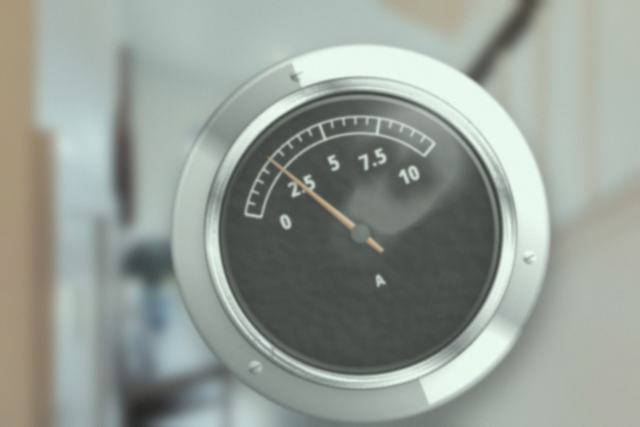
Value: 2.5 A
